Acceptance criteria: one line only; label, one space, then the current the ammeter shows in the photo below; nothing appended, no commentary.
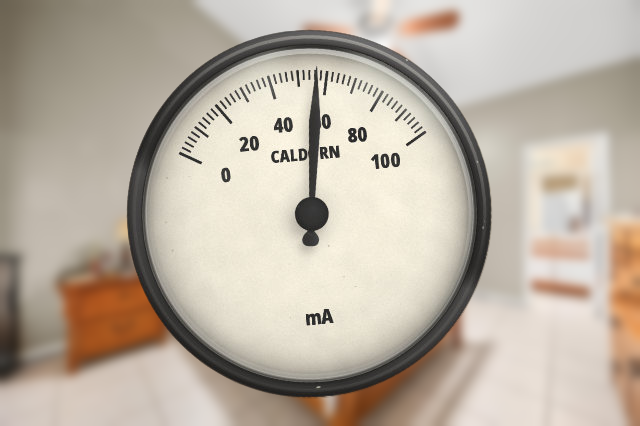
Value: 56 mA
